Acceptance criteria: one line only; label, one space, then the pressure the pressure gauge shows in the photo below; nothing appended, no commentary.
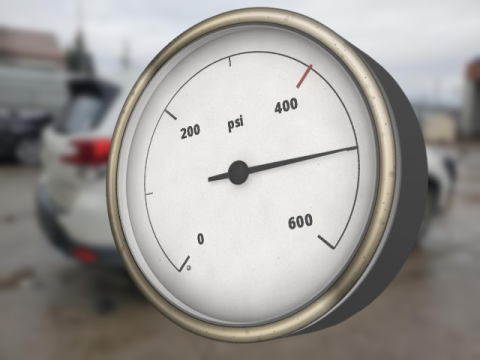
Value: 500 psi
